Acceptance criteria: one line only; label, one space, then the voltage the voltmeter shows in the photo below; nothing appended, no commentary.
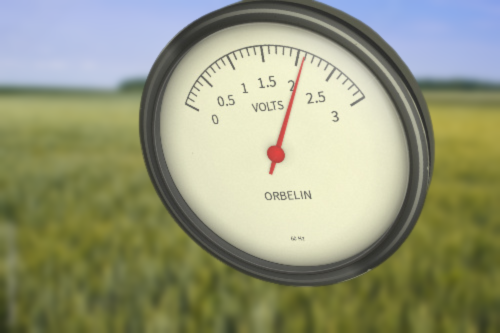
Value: 2.1 V
